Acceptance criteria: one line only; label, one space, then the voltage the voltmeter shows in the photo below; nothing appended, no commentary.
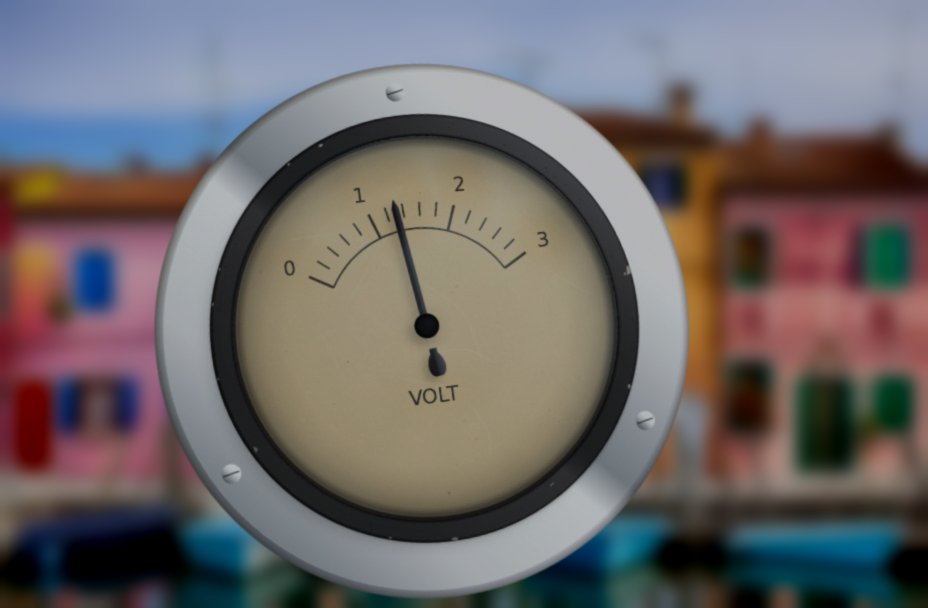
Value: 1.3 V
